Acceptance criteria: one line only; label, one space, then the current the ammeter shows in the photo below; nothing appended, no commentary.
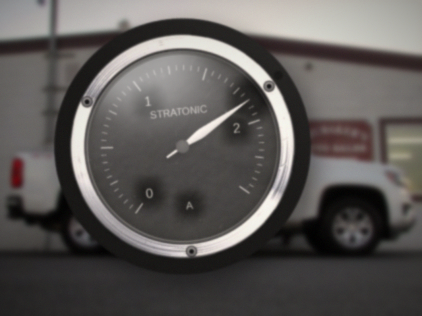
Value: 1.85 A
